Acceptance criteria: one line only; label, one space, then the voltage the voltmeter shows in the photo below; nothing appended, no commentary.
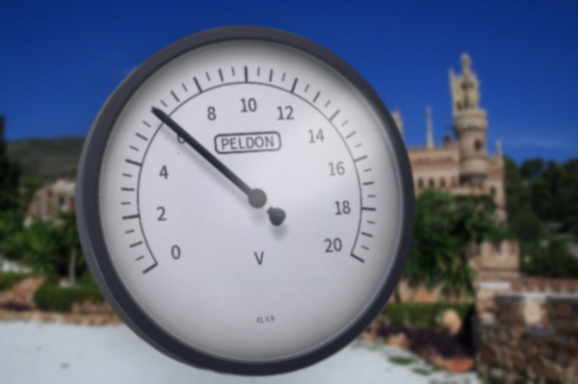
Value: 6 V
